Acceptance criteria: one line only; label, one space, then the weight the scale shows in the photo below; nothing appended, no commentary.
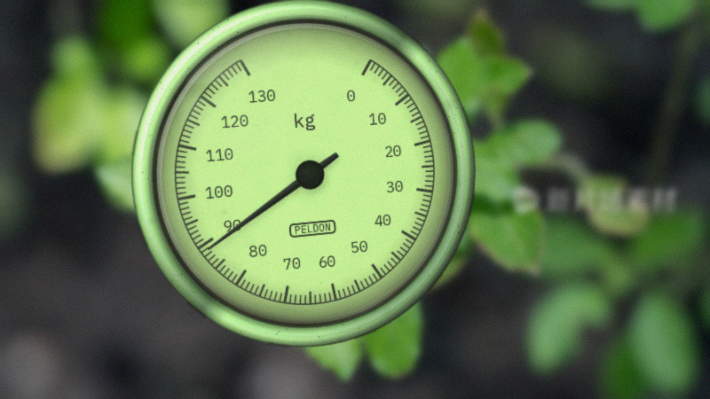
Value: 89 kg
